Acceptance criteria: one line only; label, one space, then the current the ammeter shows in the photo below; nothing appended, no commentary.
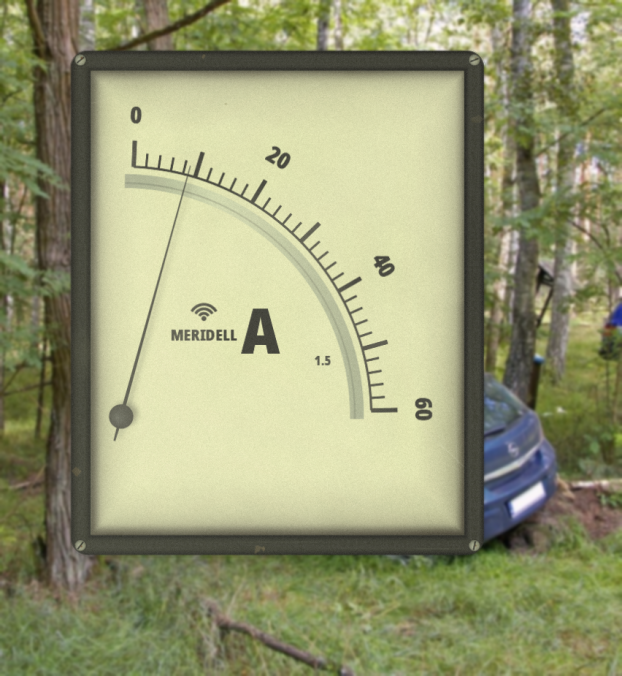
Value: 9 A
